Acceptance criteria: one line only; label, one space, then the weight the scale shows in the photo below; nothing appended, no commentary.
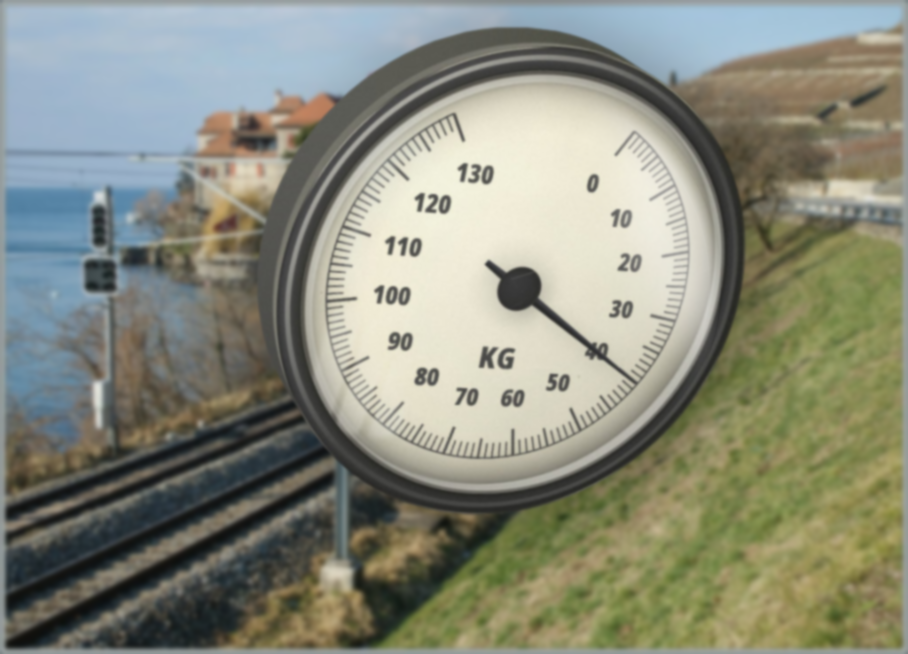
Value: 40 kg
